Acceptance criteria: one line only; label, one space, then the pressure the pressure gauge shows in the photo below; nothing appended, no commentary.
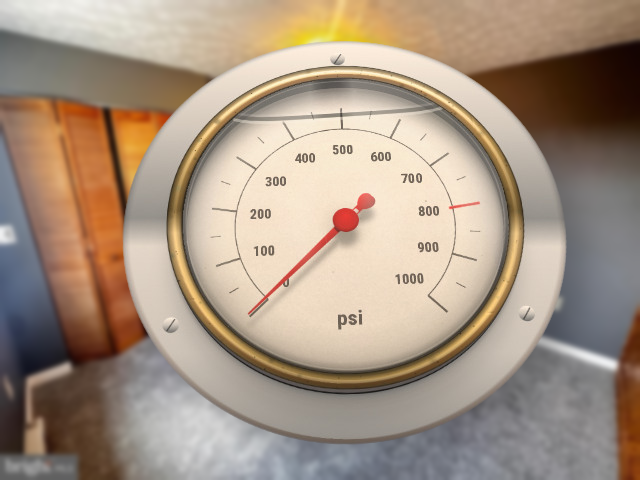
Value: 0 psi
